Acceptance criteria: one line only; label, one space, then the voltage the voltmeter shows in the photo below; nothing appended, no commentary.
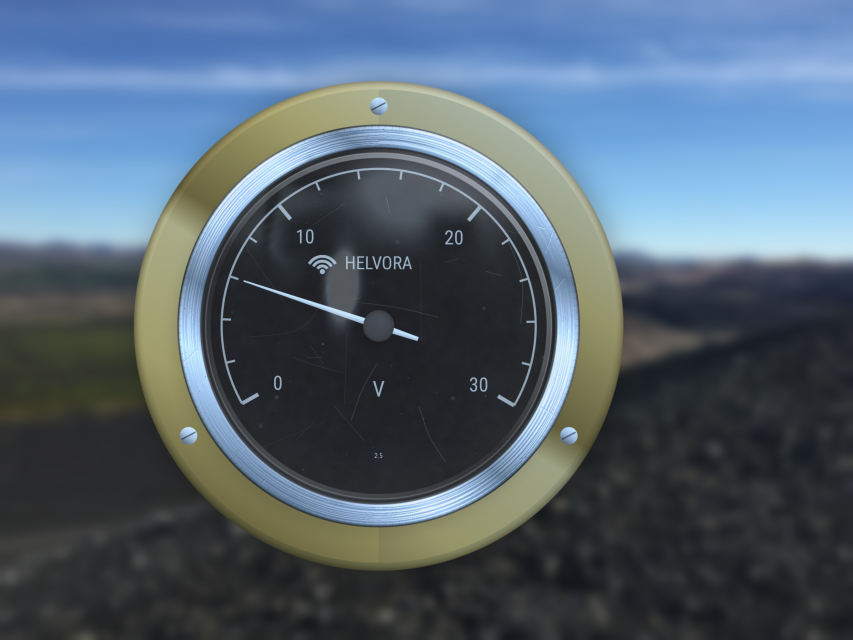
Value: 6 V
